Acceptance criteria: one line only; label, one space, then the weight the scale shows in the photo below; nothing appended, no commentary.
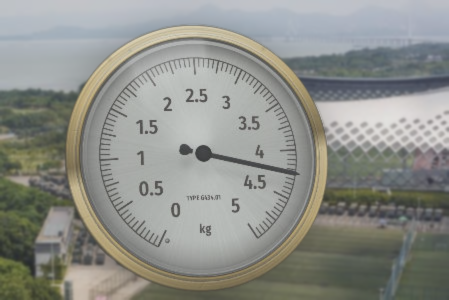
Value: 4.25 kg
